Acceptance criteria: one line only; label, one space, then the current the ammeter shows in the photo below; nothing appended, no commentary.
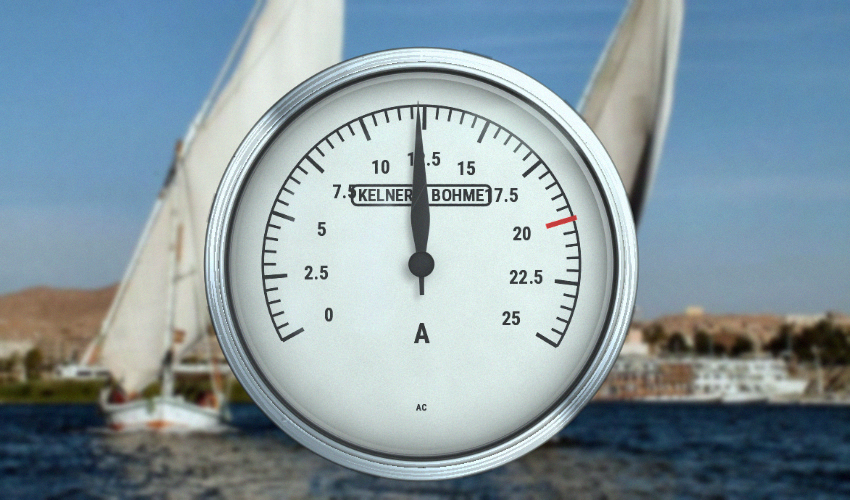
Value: 12.25 A
